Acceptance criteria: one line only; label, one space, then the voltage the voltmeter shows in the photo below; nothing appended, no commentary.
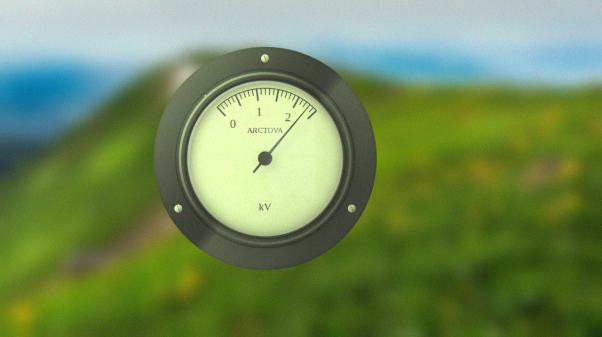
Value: 2.3 kV
